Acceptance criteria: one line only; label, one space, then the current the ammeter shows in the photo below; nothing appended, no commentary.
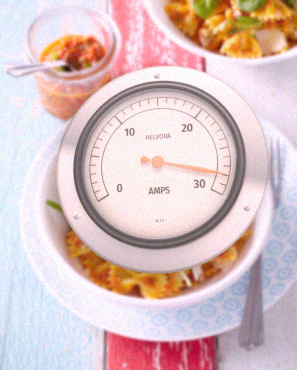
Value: 28 A
